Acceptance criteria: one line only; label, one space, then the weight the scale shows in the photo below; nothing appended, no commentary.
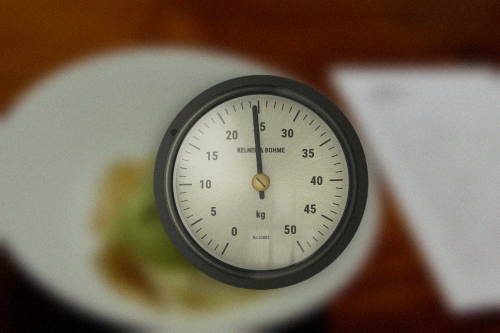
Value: 24.5 kg
